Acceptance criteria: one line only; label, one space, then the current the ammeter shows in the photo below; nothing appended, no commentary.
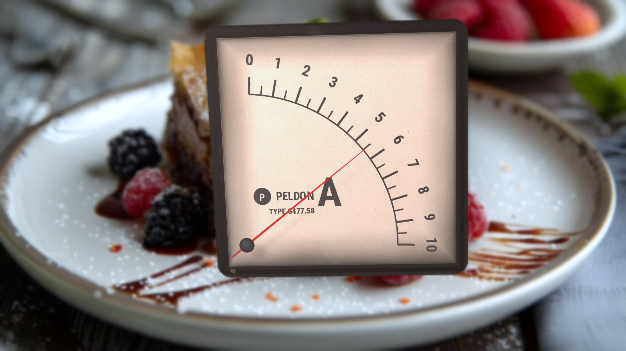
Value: 5.5 A
